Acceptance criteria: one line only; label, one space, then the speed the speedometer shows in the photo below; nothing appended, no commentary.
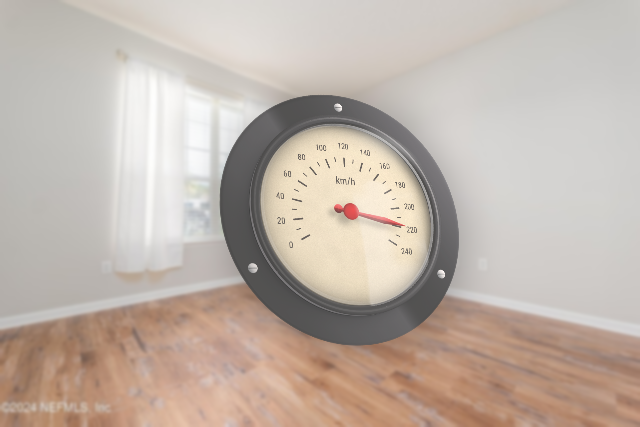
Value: 220 km/h
